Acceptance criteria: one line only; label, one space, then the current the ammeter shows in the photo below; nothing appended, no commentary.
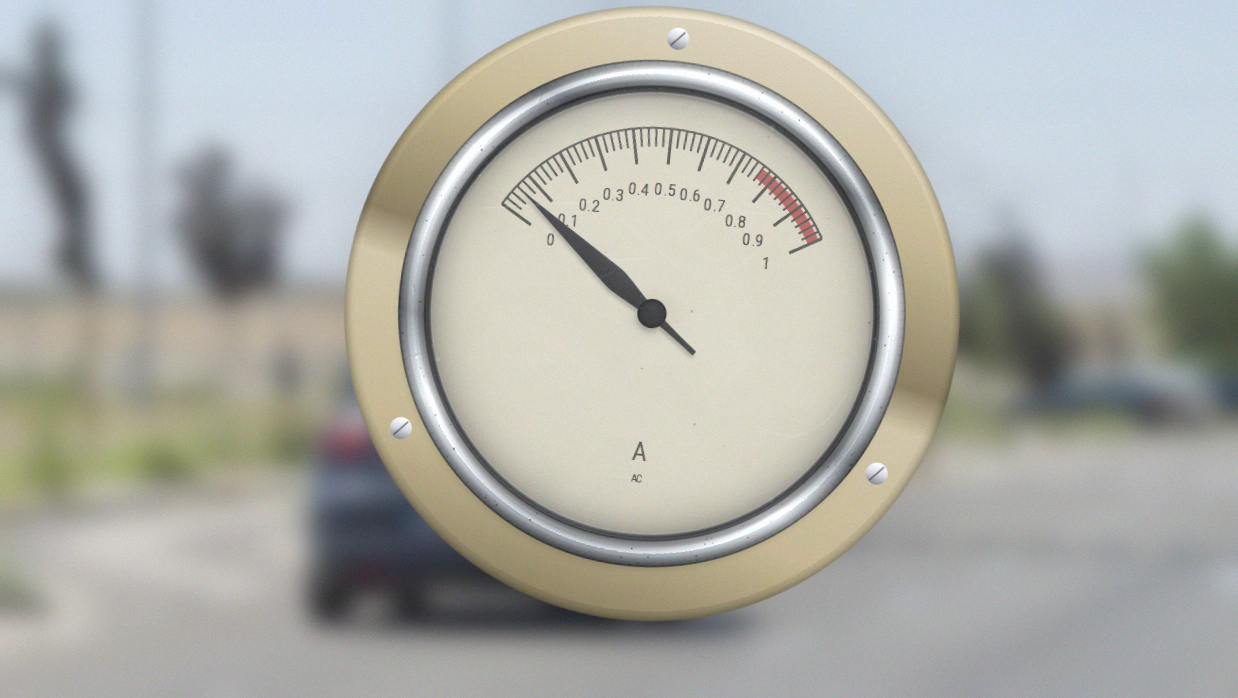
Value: 0.06 A
